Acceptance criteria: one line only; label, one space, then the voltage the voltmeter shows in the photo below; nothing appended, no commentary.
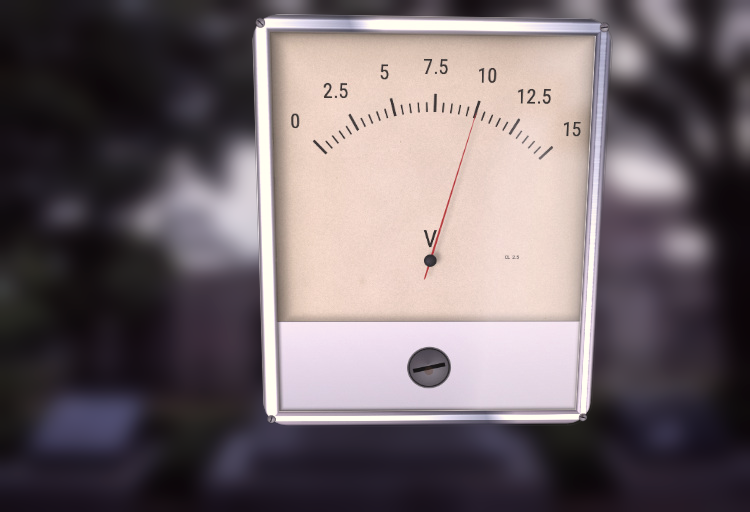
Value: 10 V
